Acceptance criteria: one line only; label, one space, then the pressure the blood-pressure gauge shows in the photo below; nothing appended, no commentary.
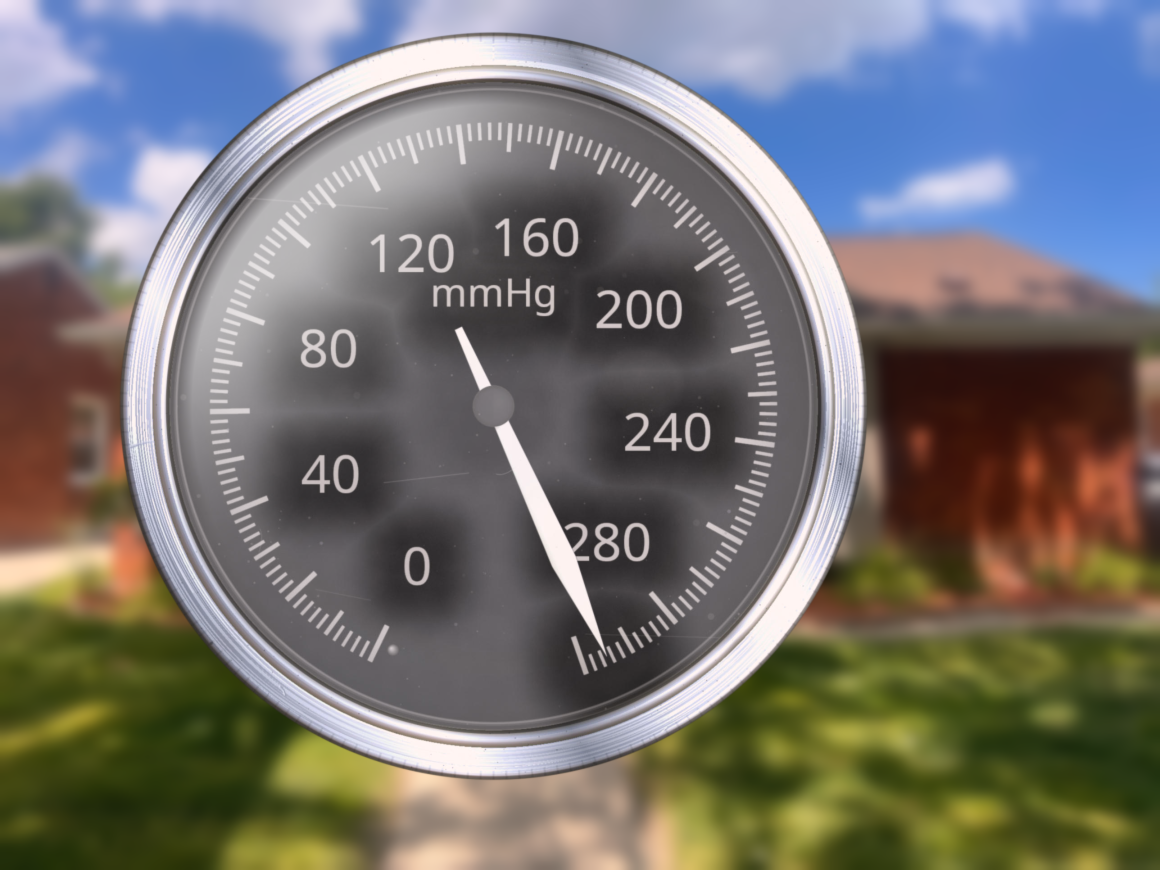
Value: 295 mmHg
